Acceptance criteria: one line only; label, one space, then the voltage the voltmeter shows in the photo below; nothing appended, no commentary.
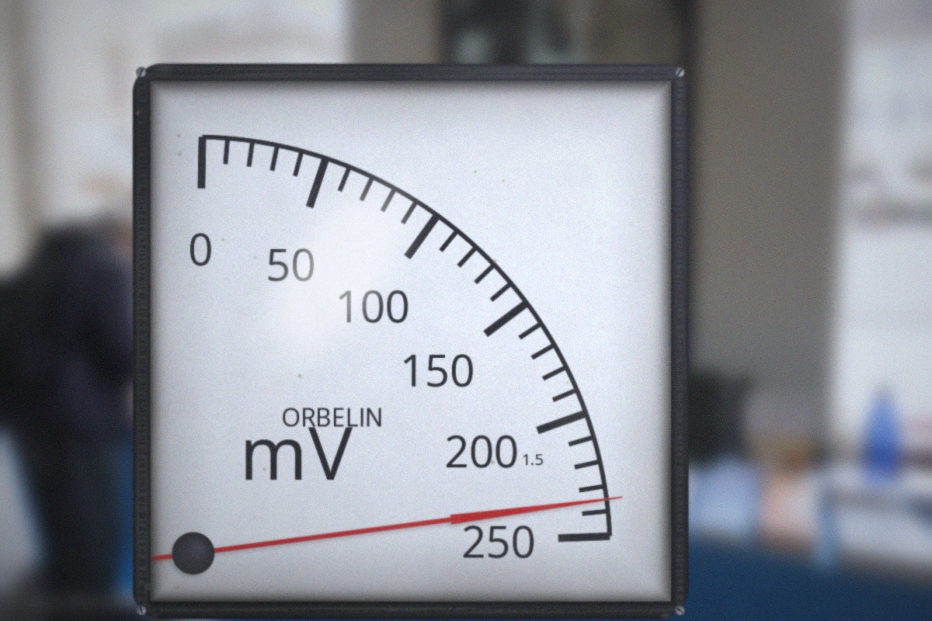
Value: 235 mV
